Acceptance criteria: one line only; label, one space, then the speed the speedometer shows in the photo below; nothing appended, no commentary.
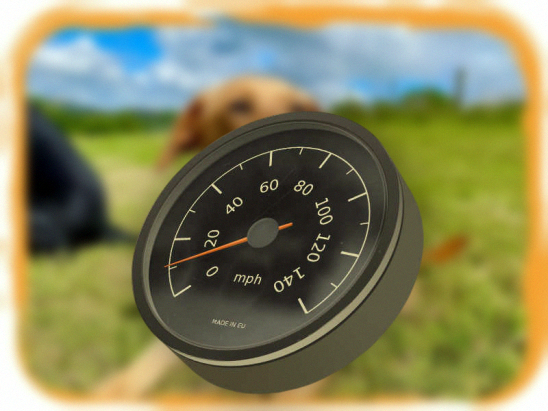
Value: 10 mph
